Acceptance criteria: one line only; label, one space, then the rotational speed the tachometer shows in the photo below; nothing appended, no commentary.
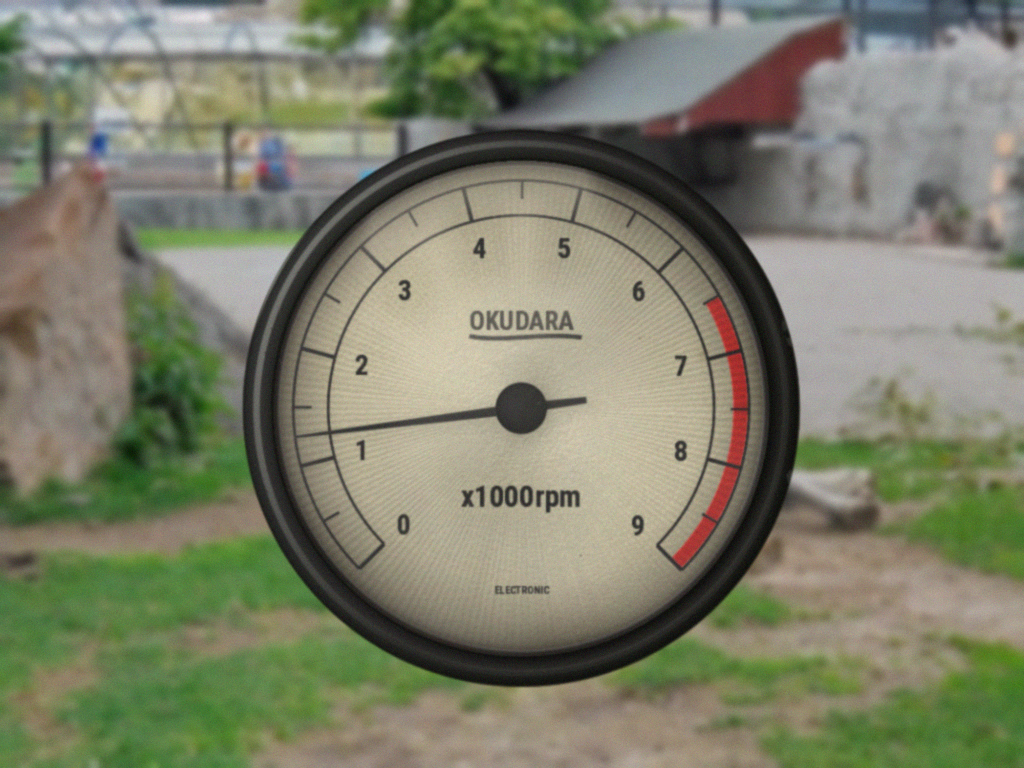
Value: 1250 rpm
